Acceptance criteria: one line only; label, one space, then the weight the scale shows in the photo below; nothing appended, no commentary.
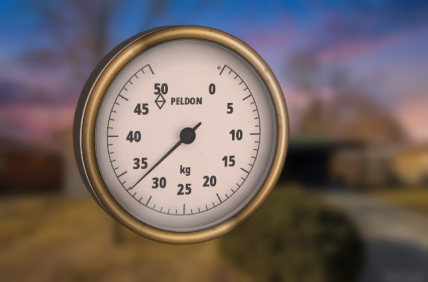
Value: 33 kg
